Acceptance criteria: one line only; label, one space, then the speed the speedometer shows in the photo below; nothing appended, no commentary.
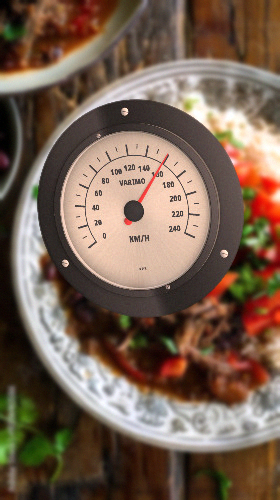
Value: 160 km/h
